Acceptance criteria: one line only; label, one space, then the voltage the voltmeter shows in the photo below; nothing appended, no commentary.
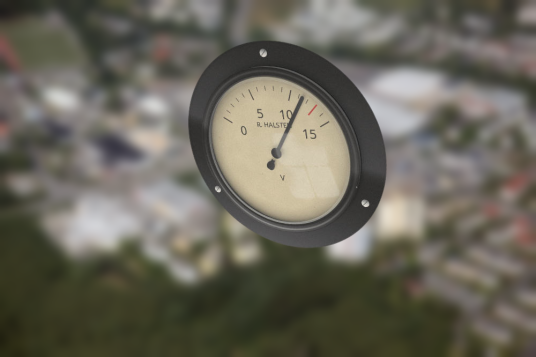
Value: 11.5 V
